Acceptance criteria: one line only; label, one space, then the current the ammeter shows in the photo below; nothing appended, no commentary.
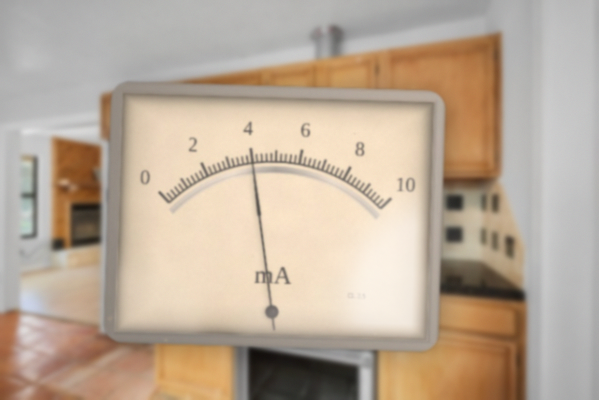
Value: 4 mA
